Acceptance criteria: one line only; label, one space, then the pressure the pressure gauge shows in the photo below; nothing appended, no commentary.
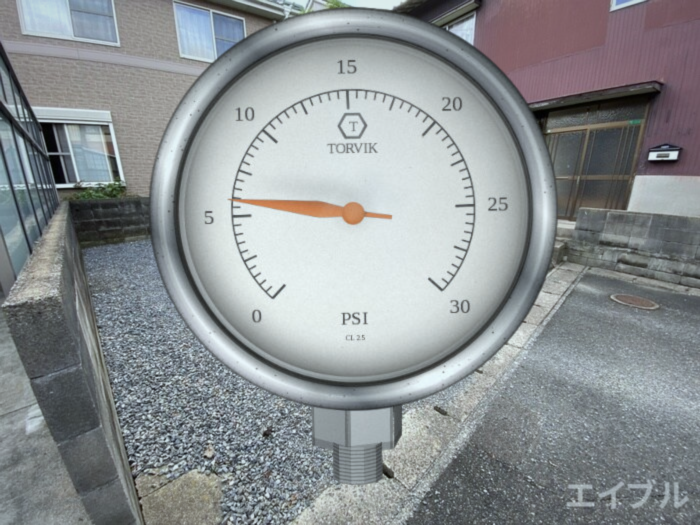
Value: 6 psi
